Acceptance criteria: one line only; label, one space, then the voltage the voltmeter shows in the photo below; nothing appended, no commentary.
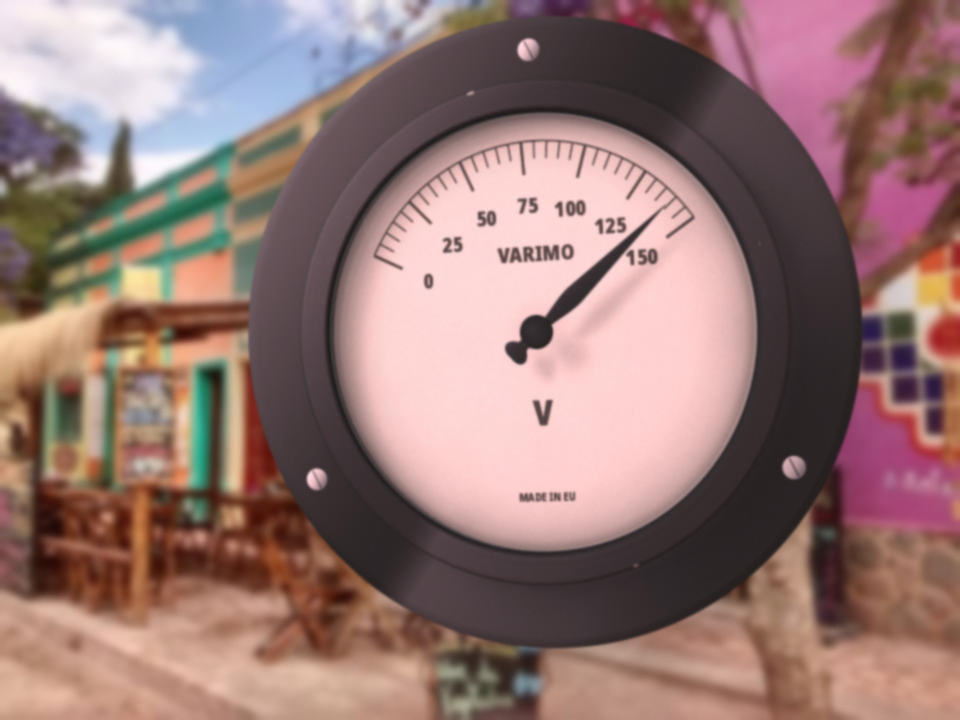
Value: 140 V
